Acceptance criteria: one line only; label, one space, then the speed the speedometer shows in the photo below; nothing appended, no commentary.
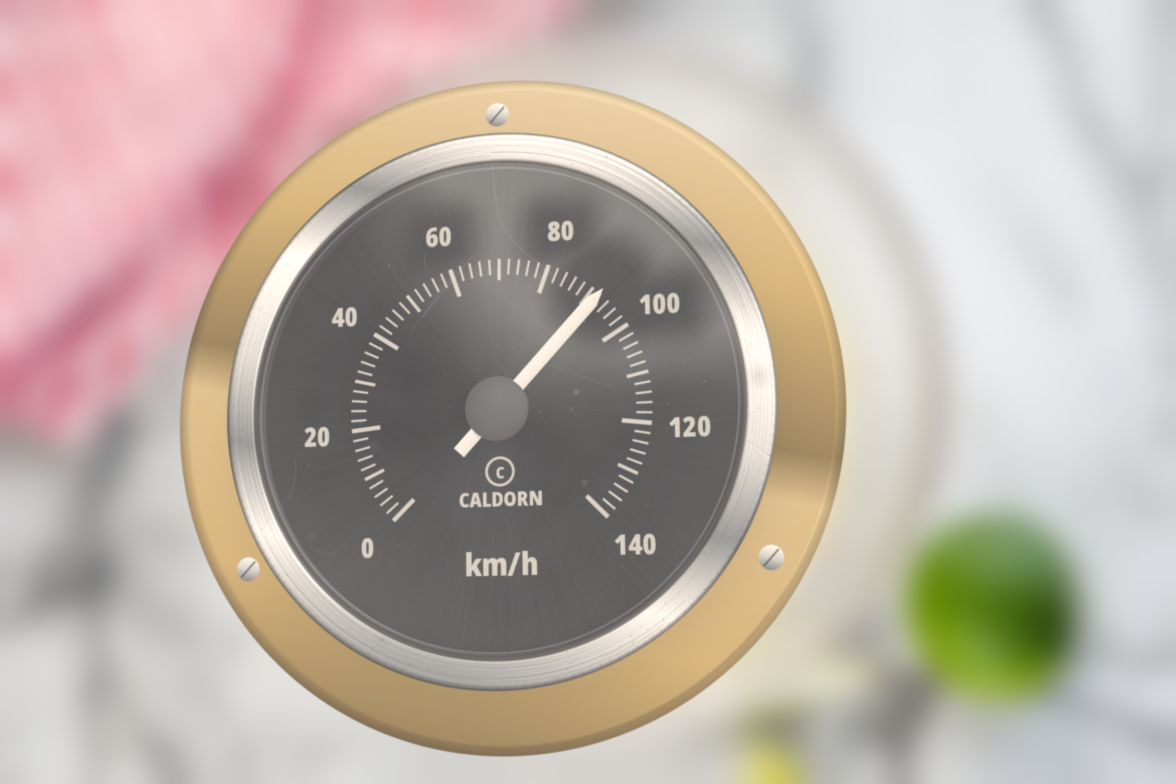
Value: 92 km/h
